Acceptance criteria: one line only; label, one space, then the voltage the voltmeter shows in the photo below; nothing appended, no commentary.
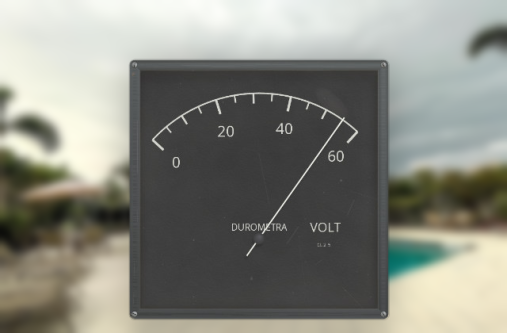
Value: 55 V
